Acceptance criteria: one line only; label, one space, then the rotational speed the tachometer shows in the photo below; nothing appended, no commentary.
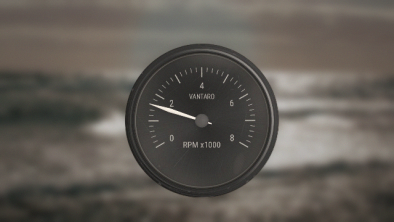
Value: 1600 rpm
